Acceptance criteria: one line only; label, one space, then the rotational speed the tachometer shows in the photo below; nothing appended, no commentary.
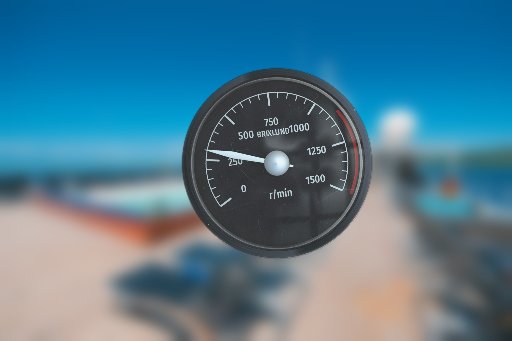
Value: 300 rpm
